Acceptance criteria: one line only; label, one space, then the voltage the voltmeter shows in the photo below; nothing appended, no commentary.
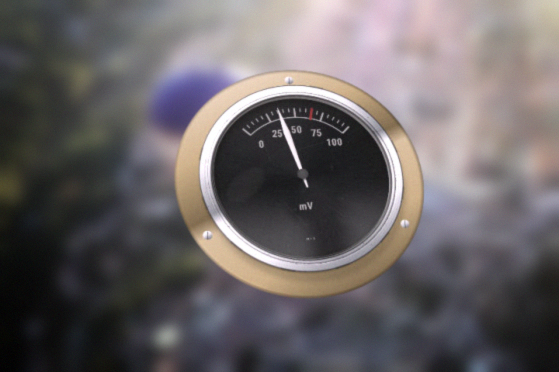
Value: 35 mV
